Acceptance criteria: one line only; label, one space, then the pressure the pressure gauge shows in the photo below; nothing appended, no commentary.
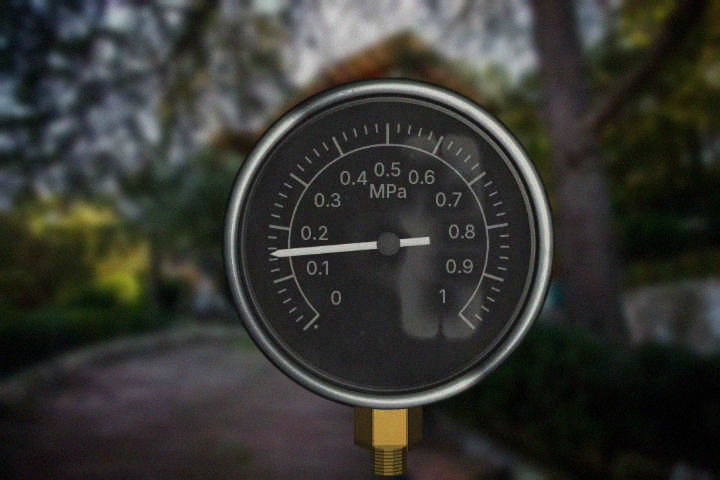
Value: 0.15 MPa
